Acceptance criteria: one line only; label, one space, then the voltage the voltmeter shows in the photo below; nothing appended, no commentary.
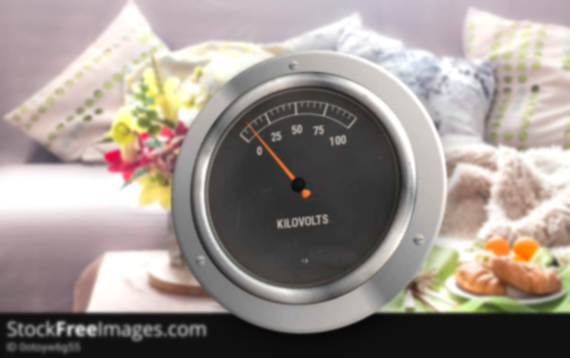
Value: 10 kV
